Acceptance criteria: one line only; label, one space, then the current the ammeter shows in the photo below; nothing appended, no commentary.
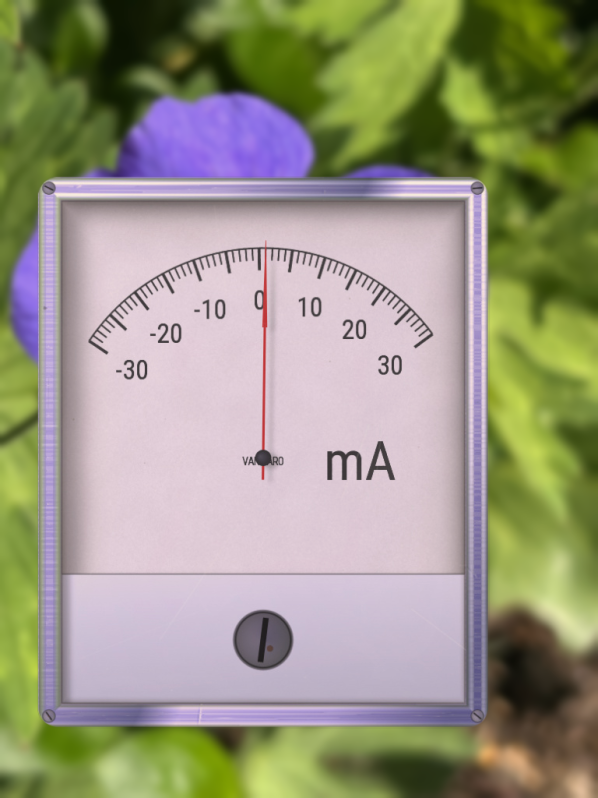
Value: 1 mA
